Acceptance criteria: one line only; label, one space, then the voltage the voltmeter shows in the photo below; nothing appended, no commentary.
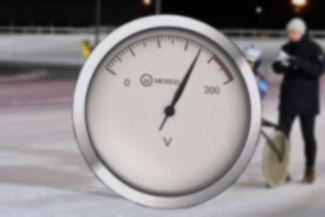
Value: 140 V
